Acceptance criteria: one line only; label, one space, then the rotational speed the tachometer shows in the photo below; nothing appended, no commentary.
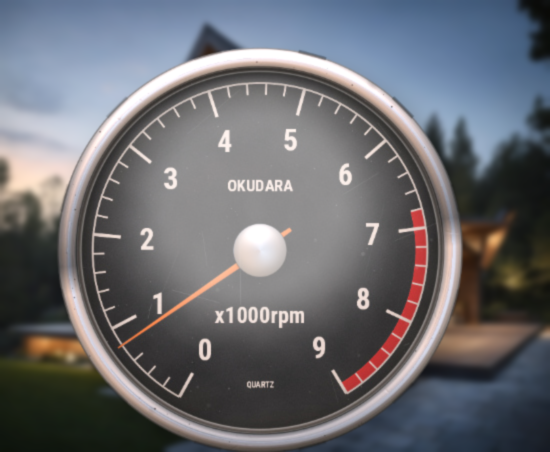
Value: 800 rpm
